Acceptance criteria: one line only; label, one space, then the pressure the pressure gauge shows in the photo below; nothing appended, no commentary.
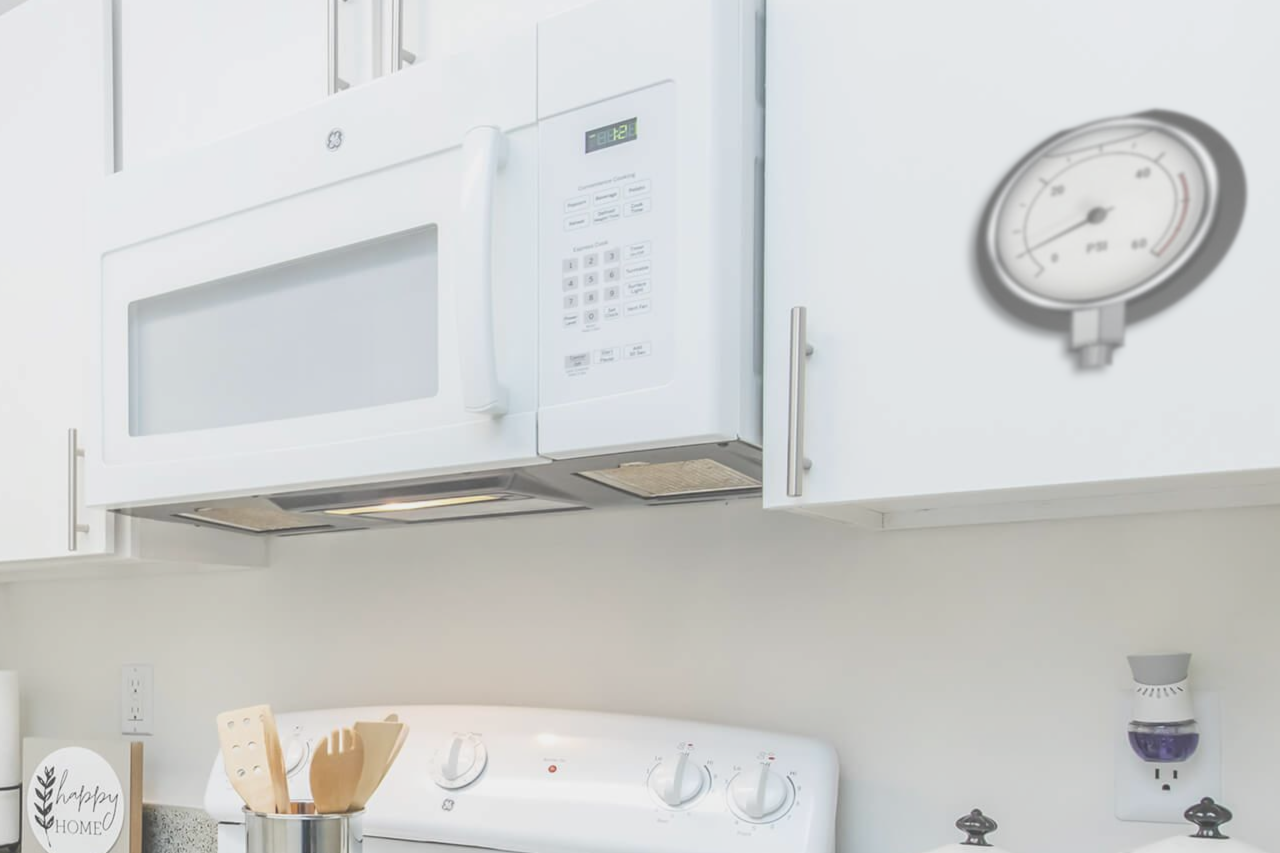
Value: 5 psi
